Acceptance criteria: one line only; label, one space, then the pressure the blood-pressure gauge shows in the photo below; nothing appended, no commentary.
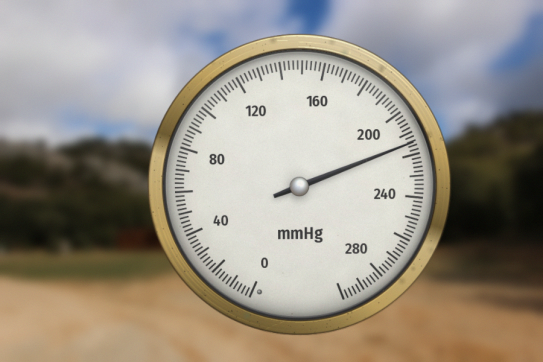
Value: 214 mmHg
